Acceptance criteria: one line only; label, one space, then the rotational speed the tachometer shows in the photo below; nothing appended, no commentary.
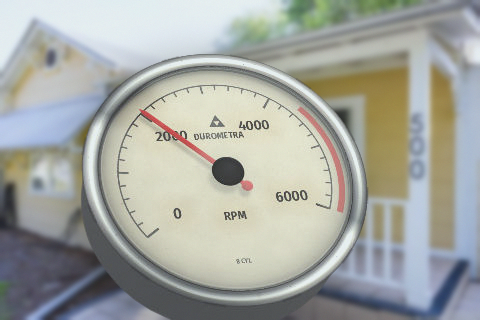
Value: 2000 rpm
